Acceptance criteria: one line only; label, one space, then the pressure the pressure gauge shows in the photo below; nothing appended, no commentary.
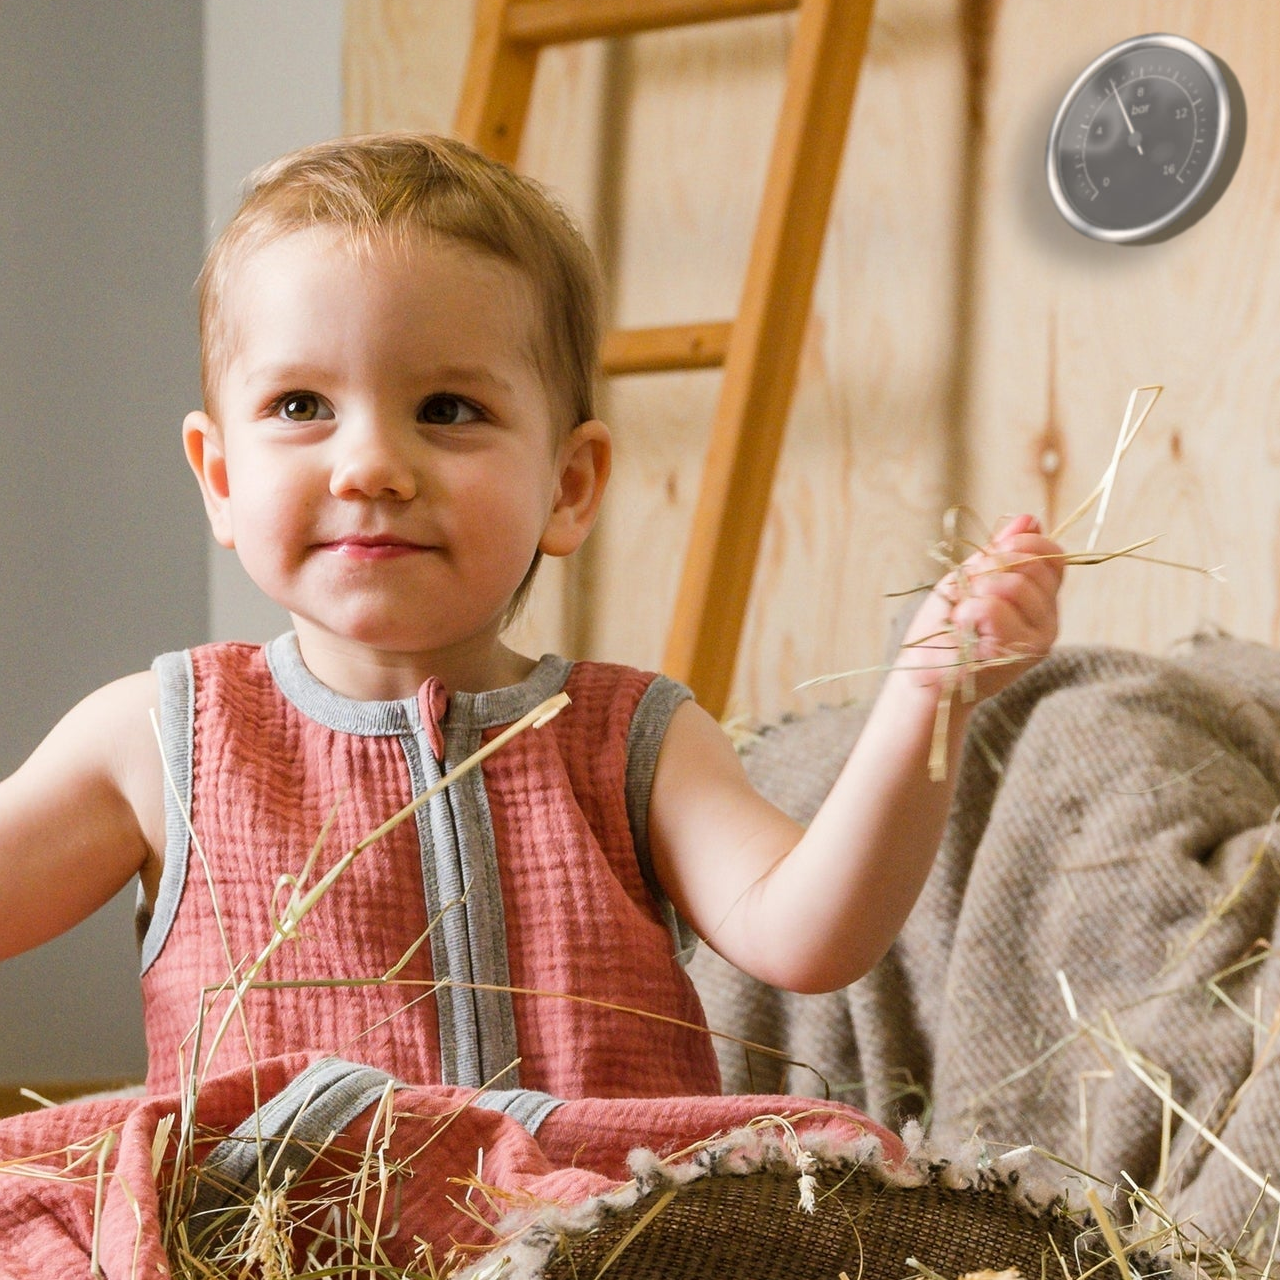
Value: 6.5 bar
